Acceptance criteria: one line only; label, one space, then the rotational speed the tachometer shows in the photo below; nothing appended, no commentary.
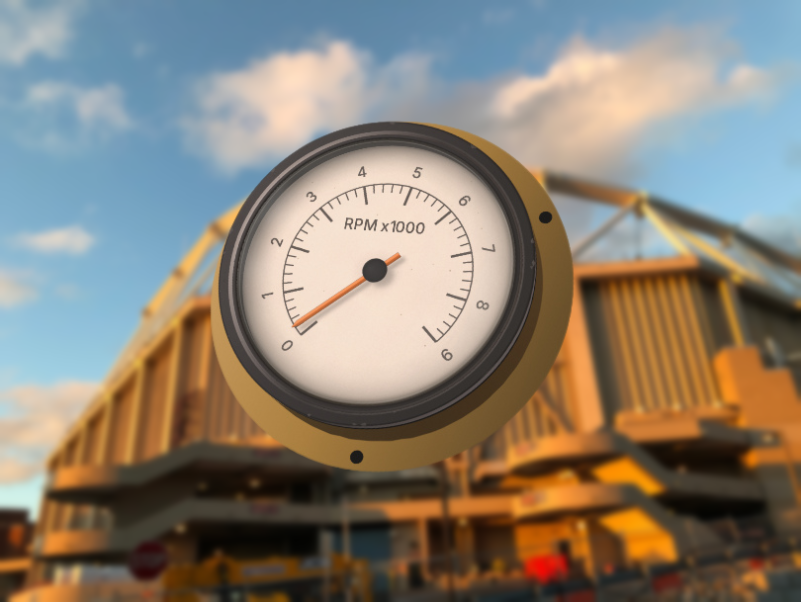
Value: 200 rpm
